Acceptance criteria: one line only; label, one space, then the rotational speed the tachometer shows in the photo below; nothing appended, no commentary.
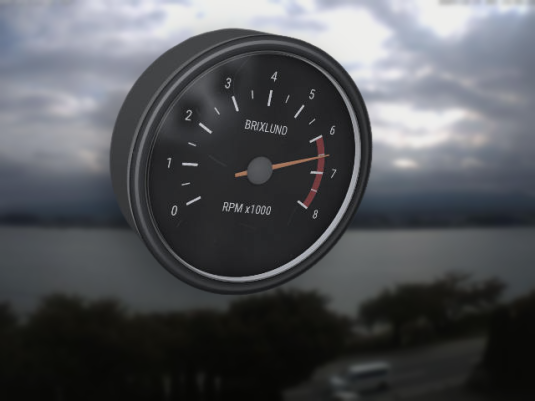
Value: 6500 rpm
